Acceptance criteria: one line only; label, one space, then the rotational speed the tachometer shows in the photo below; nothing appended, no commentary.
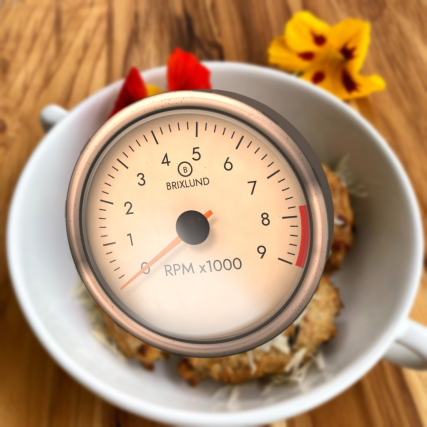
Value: 0 rpm
